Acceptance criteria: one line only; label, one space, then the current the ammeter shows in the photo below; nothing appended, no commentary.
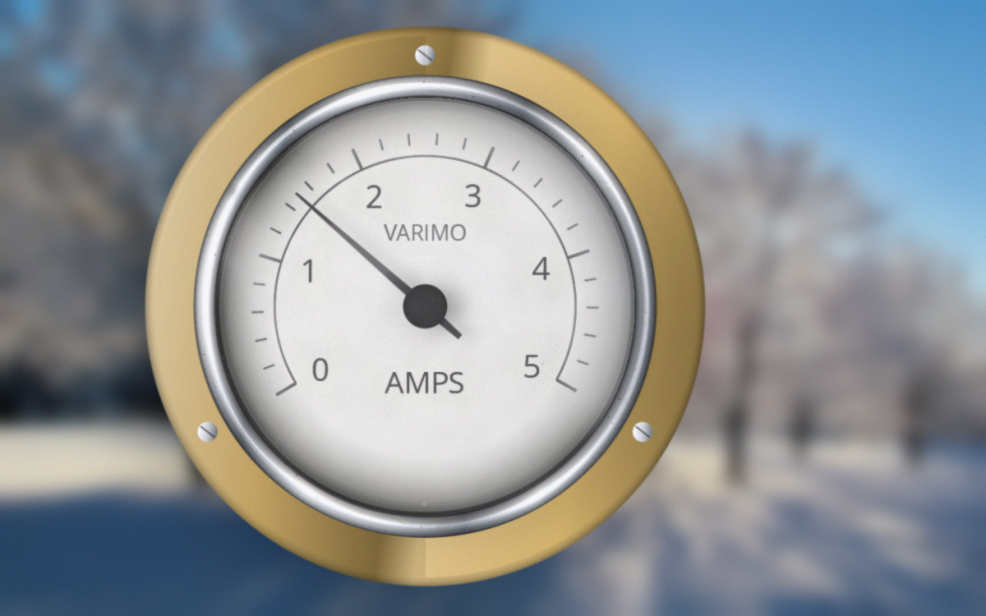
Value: 1.5 A
